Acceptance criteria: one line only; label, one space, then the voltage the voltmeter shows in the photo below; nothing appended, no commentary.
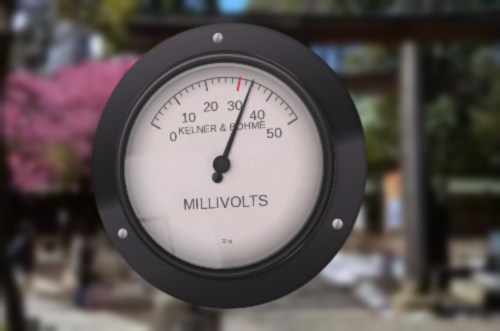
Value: 34 mV
